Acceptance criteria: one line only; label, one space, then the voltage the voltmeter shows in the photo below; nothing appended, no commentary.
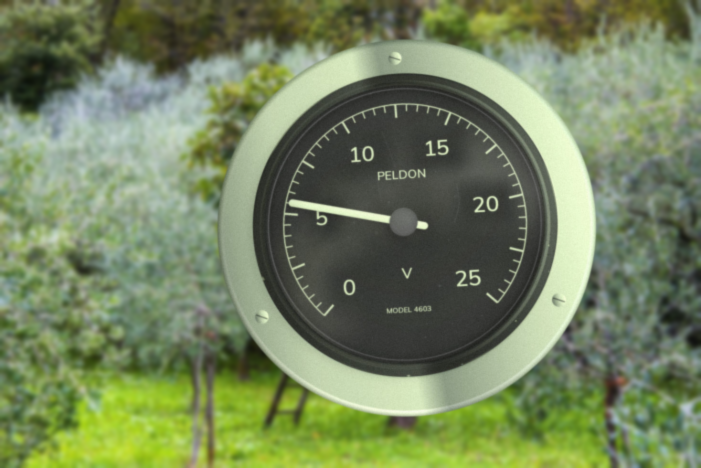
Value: 5.5 V
